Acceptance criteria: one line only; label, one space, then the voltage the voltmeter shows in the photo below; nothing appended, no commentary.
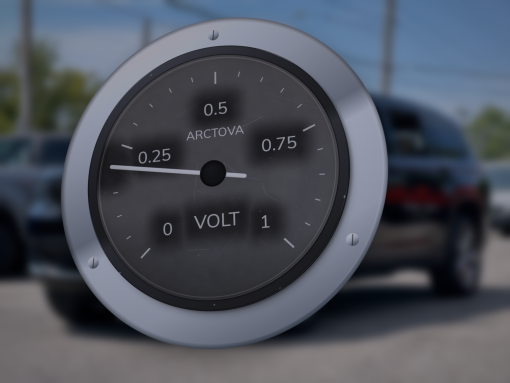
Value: 0.2 V
